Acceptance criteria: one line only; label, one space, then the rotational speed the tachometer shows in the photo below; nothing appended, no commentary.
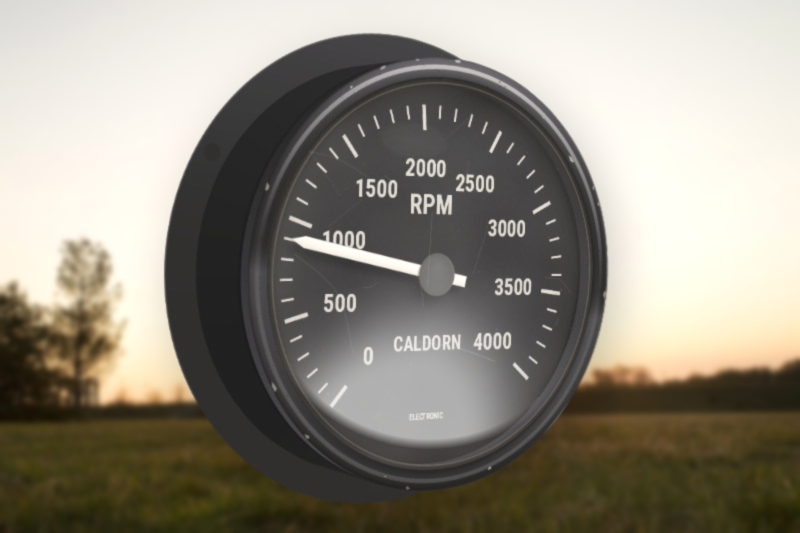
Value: 900 rpm
